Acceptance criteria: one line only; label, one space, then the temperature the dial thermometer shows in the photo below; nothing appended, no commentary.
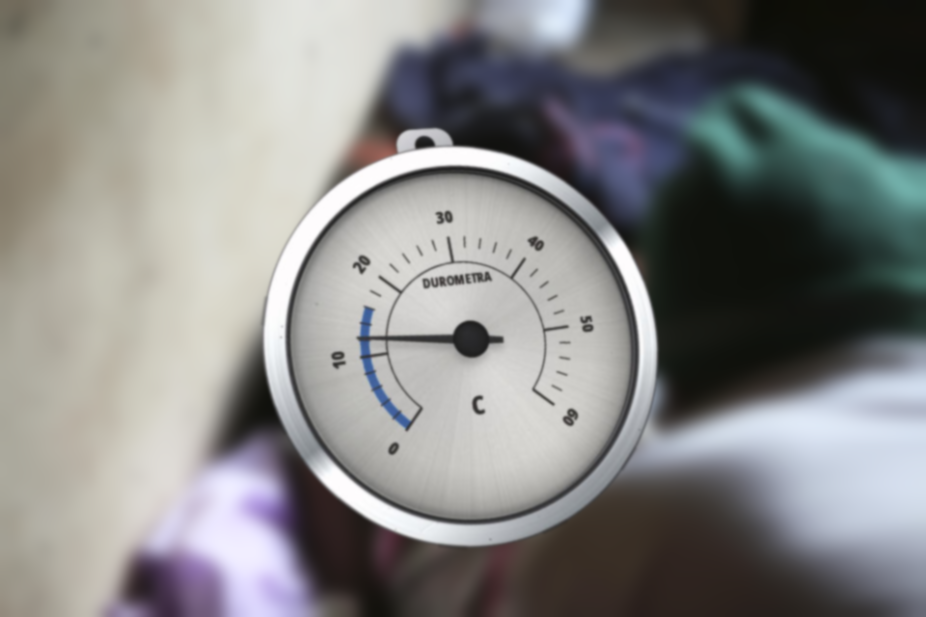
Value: 12 °C
